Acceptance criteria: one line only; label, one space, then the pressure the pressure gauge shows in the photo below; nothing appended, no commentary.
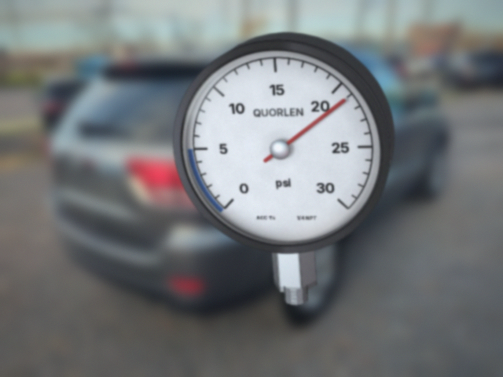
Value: 21 psi
